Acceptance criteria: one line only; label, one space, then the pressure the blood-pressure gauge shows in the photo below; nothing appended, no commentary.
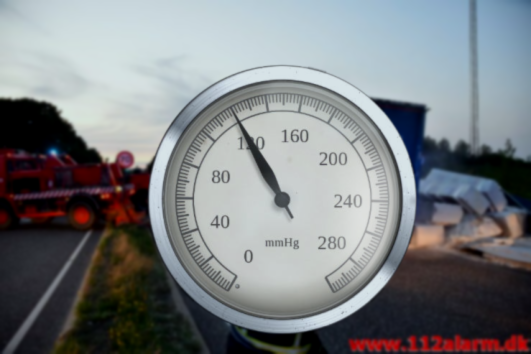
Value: 120 mmHg
